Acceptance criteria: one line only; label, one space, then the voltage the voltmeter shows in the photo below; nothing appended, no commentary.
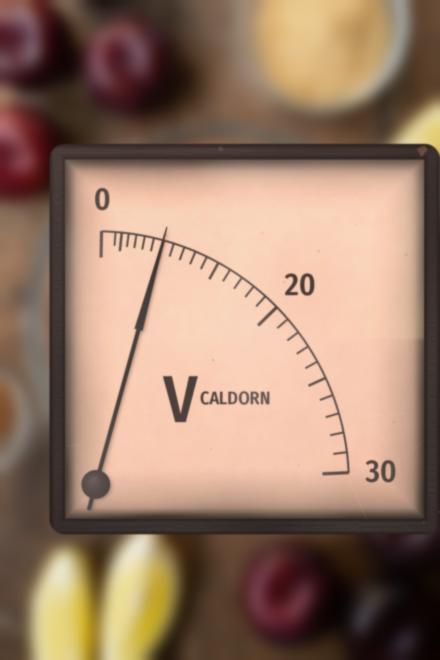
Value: 10 V
